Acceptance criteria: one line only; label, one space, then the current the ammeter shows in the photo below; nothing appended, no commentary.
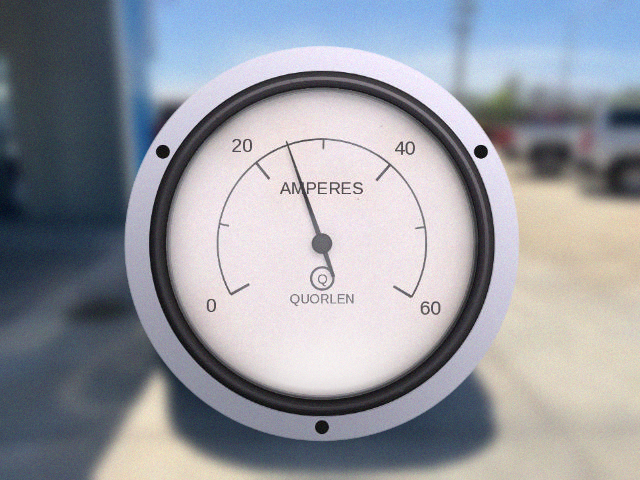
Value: 25 A
